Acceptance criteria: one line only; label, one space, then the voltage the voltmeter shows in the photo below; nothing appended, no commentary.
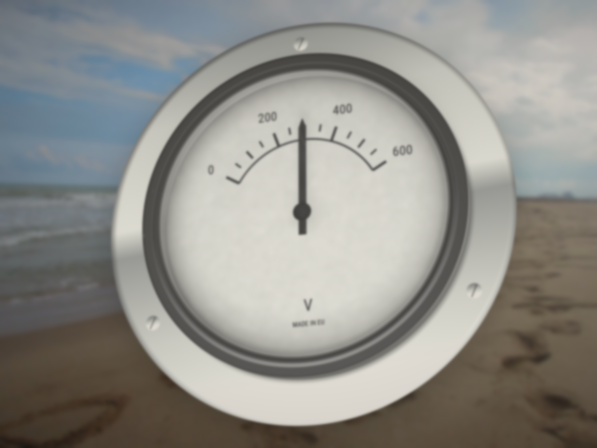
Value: 300 V
